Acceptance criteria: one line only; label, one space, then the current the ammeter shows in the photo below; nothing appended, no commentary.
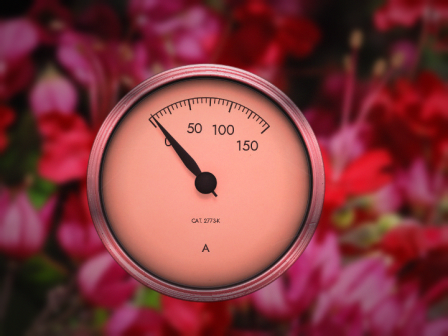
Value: 5 A
